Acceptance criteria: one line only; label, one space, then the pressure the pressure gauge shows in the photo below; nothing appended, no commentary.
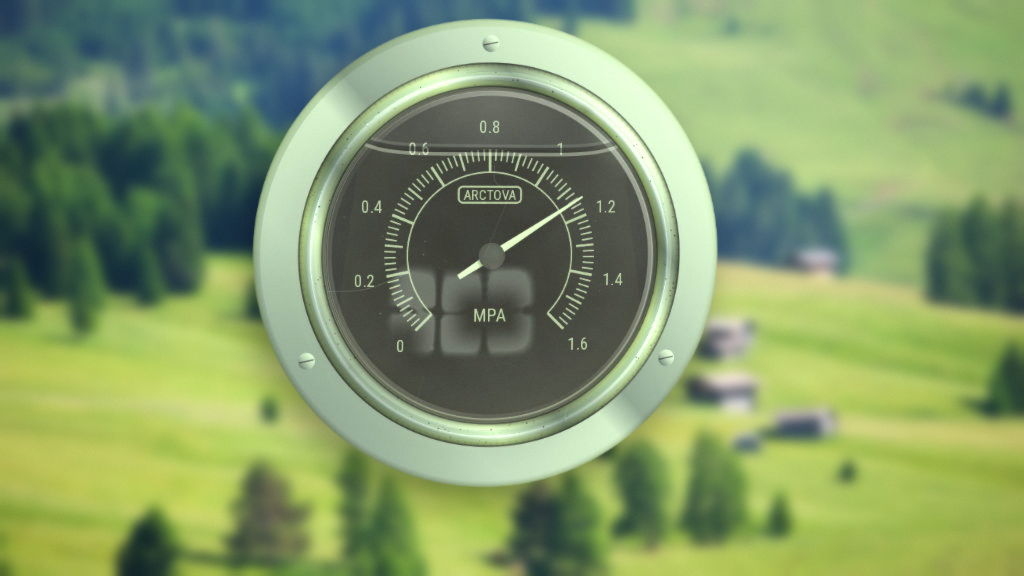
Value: 1.14 MPa
